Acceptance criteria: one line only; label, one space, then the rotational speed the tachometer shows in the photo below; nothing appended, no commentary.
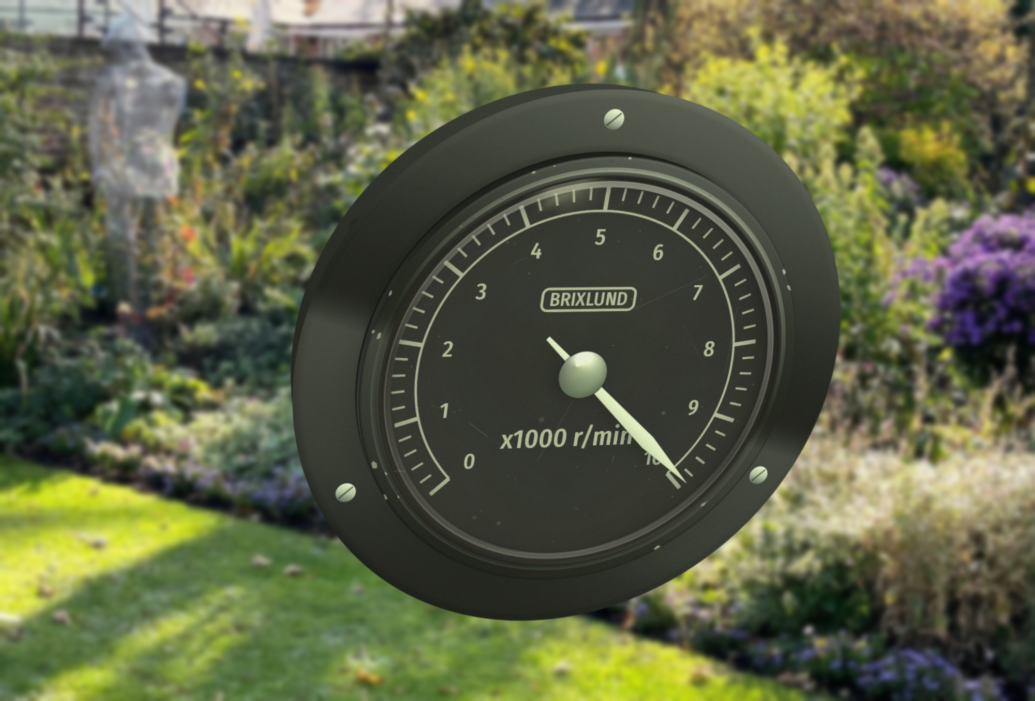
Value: 9900 rpm
